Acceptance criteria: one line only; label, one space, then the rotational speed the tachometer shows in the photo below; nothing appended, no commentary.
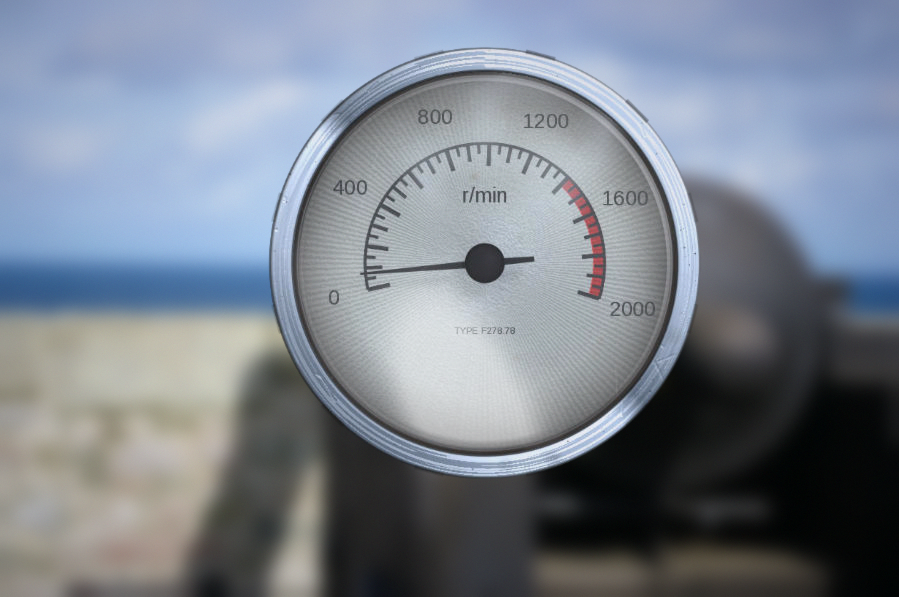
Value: 75 rpm
